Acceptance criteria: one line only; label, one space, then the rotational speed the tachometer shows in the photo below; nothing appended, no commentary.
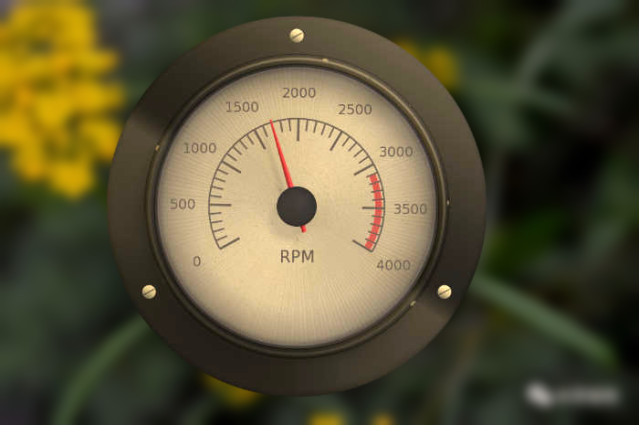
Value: 1700 rpm
